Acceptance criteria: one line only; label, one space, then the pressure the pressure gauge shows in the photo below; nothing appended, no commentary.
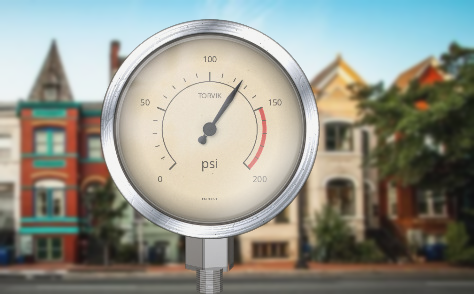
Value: 125 psi
